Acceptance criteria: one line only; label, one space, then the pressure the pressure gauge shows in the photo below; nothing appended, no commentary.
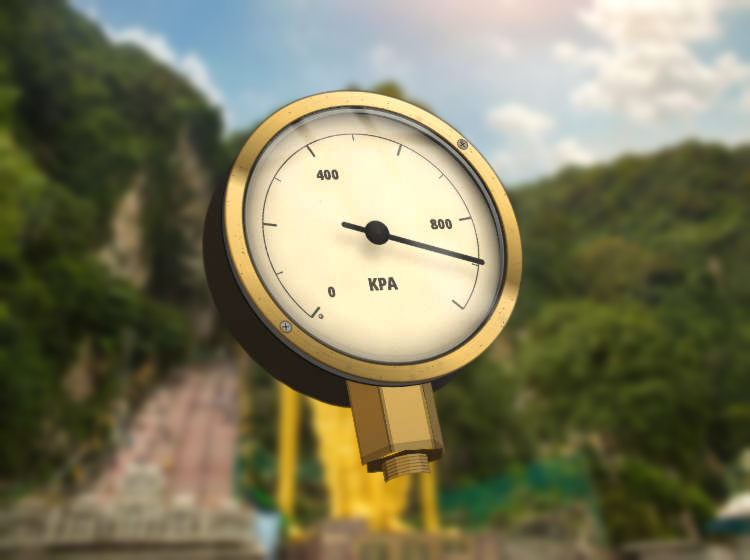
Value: 900 kPa
